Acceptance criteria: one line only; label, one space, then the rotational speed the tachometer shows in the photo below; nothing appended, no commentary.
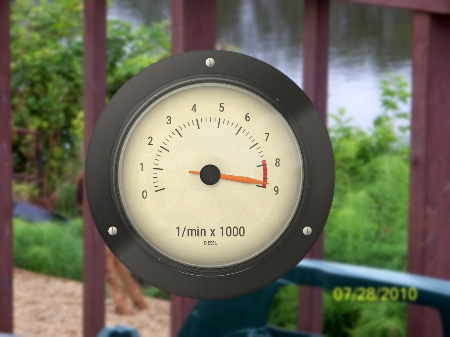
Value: 8800 rpm
